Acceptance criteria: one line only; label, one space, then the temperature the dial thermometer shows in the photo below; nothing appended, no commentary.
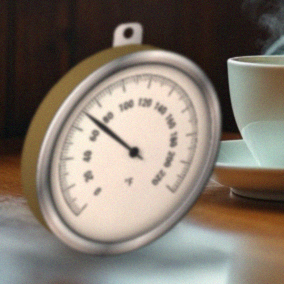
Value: 70 °F
